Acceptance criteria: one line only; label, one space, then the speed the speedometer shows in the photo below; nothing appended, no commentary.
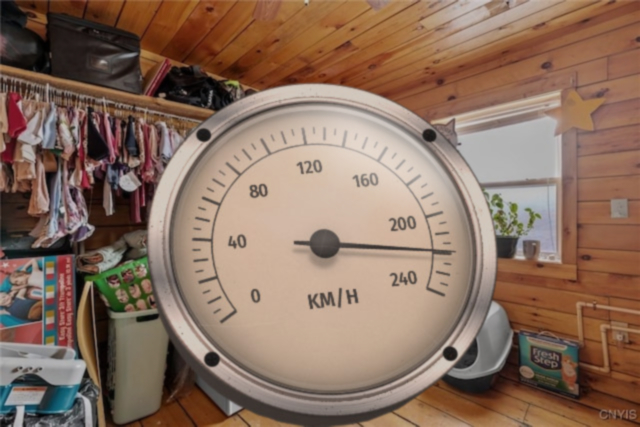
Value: 220 km/h
